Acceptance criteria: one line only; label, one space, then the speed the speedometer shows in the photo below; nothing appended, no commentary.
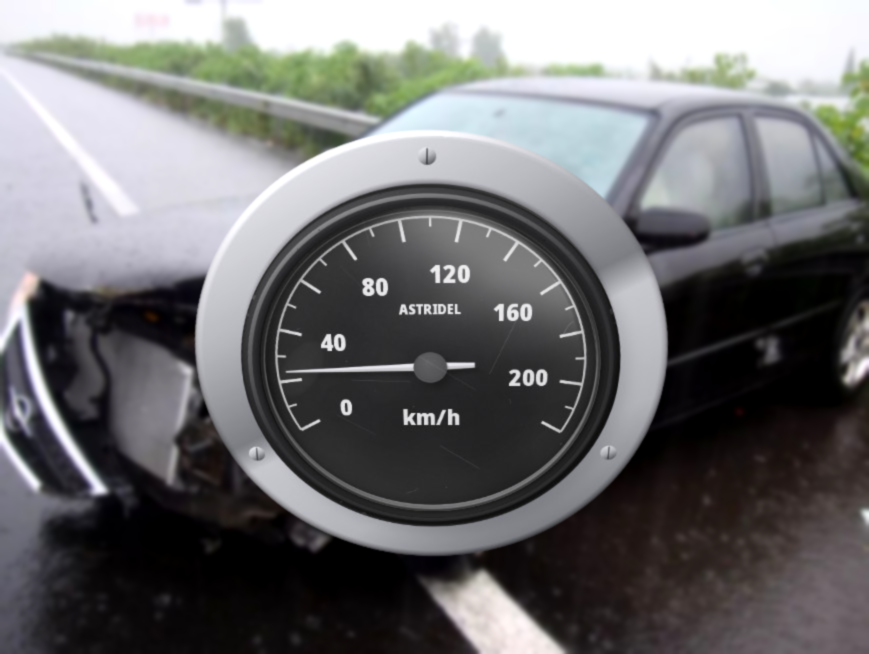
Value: 25 km/h
